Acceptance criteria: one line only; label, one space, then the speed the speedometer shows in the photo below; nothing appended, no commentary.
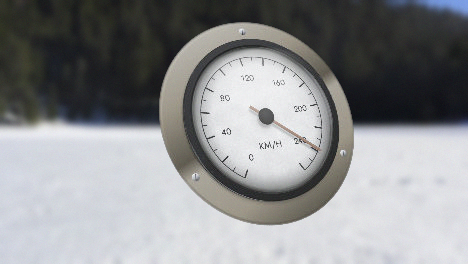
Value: 240 km/h
